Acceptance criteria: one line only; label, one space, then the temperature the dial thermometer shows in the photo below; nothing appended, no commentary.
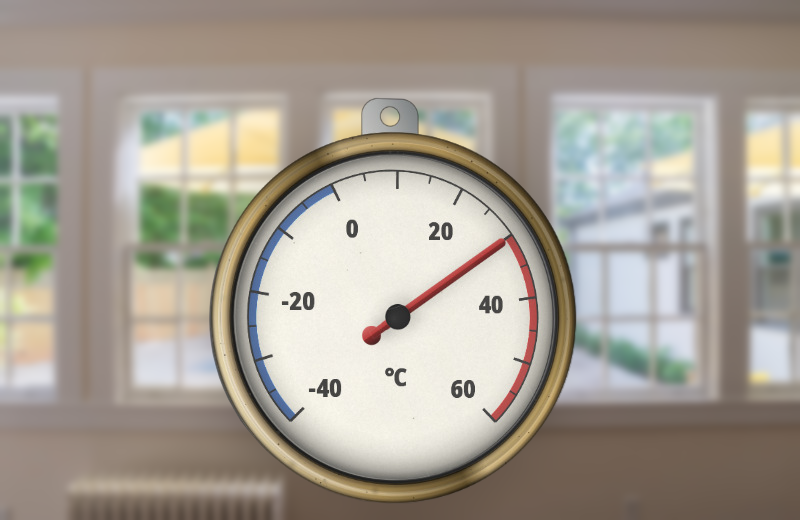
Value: 30 °C
